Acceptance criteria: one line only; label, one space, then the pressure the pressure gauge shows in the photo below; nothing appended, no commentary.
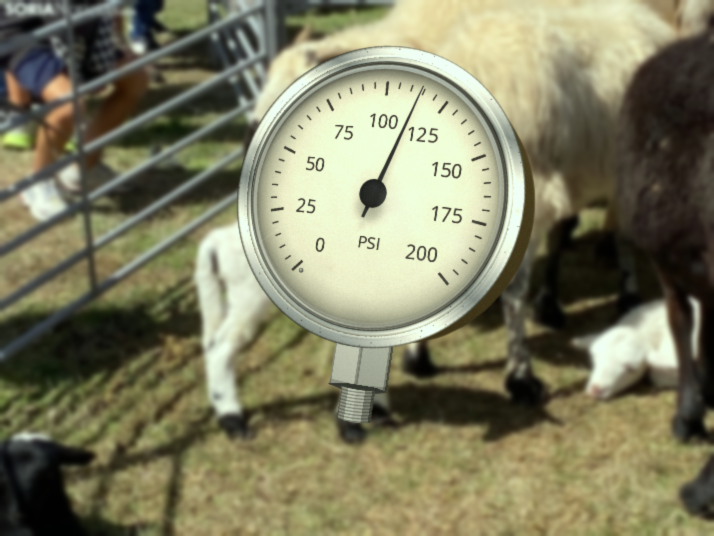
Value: 115 psi
